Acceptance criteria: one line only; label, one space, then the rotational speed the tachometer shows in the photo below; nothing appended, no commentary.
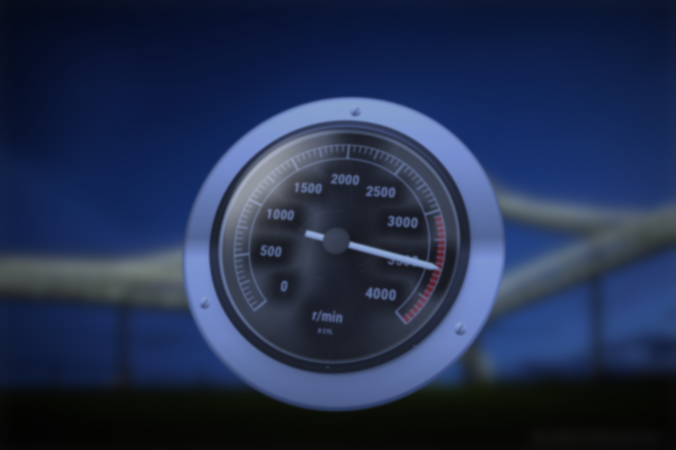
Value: 3500 rpm
